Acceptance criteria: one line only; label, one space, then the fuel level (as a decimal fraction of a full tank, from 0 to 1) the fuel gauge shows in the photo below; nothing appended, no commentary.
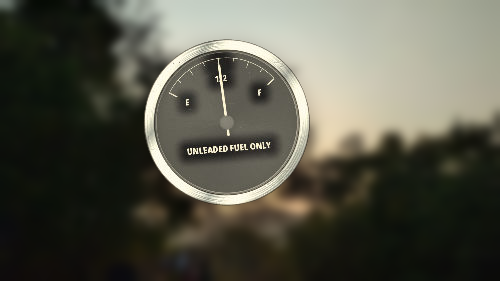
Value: 0.5
